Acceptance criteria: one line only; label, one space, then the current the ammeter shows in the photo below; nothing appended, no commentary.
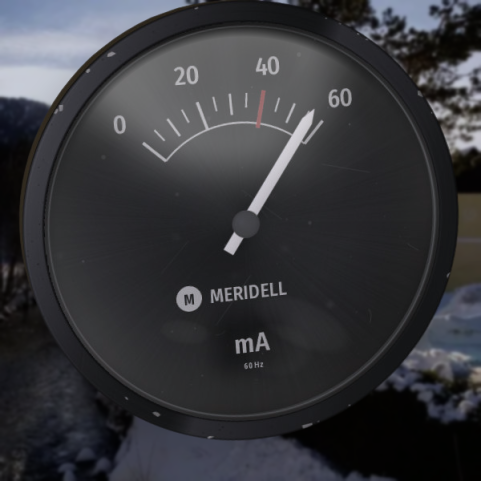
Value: 55 mA
